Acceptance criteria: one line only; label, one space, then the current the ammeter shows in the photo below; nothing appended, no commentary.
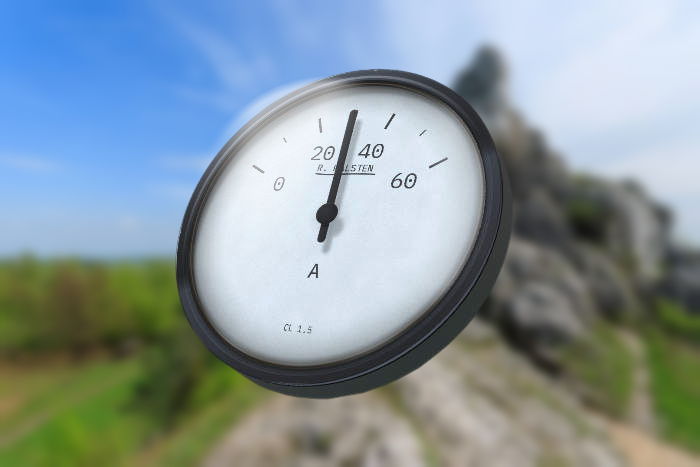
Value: 30 A
